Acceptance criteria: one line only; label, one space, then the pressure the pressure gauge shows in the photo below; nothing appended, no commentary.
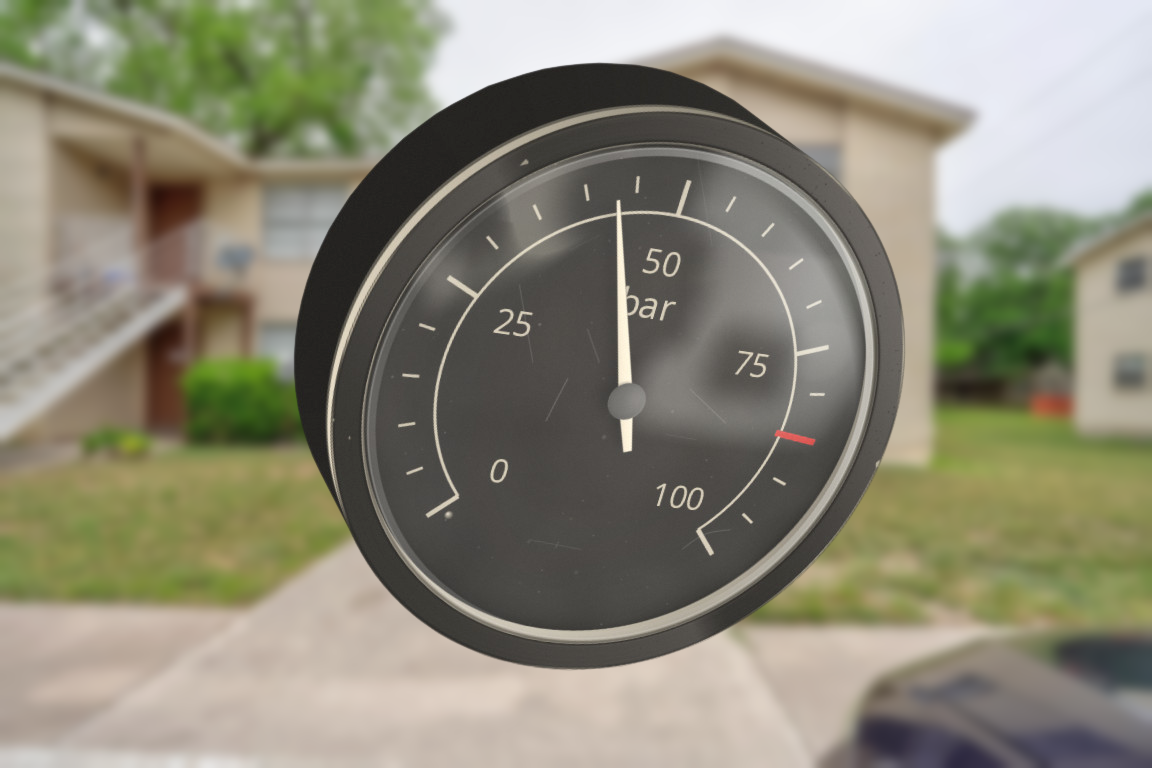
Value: 42.5 bar
